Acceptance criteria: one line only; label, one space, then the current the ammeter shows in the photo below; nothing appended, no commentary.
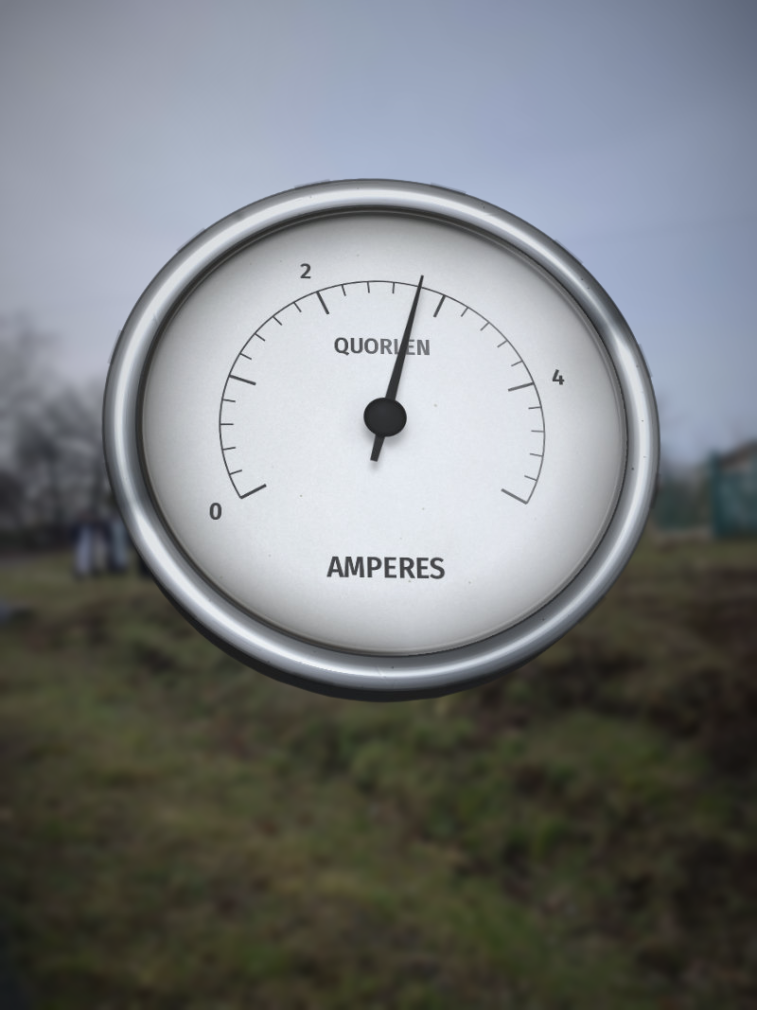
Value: 2.8 A
